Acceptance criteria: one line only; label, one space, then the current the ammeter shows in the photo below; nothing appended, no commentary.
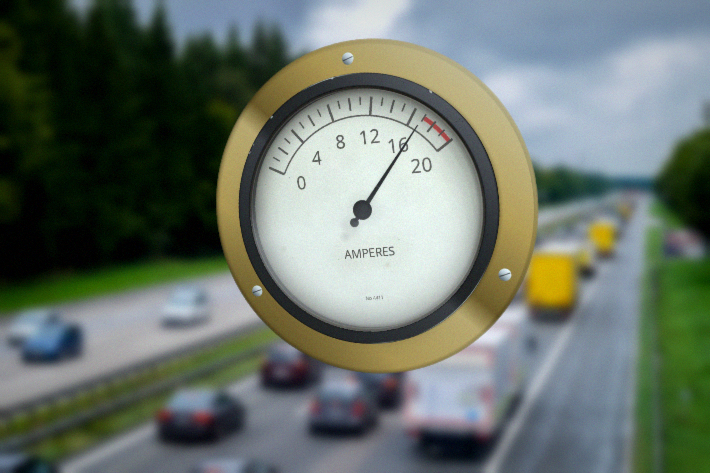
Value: 17 A
